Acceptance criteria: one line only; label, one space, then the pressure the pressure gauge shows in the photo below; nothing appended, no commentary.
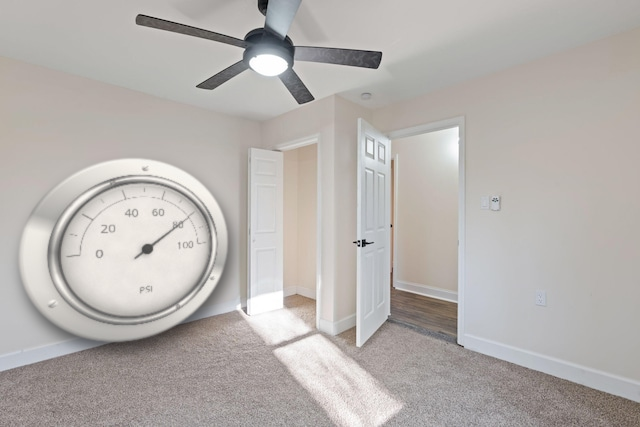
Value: 80 psi
